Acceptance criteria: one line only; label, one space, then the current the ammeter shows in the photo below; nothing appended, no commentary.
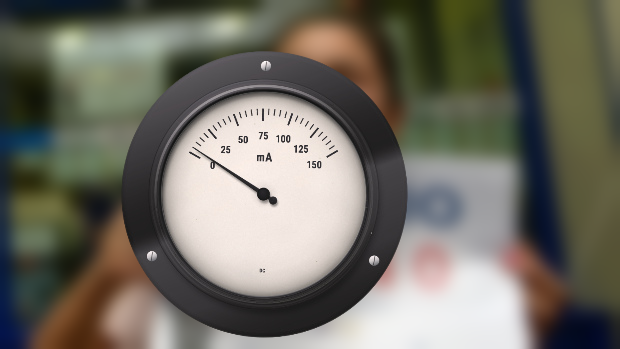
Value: 5 mA
